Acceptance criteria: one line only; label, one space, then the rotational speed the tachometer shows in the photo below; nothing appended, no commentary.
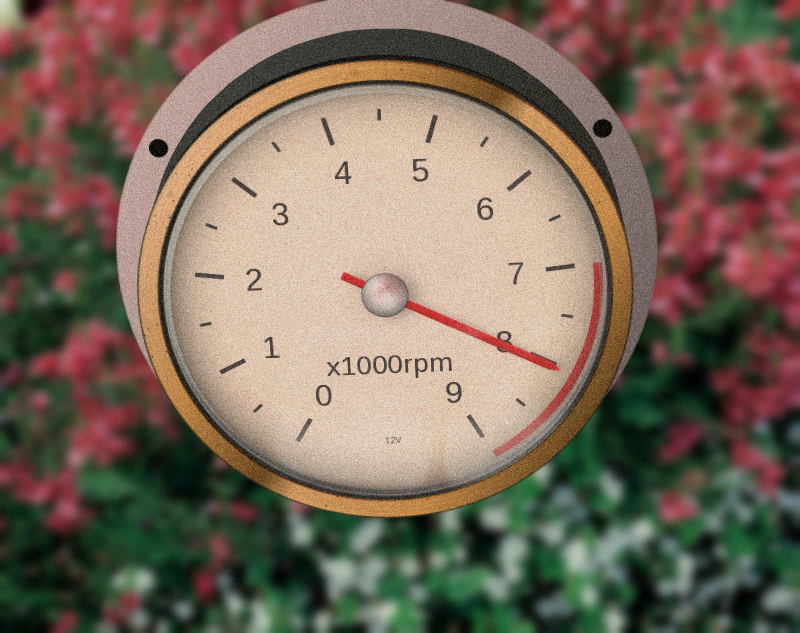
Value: 8000 rpm
